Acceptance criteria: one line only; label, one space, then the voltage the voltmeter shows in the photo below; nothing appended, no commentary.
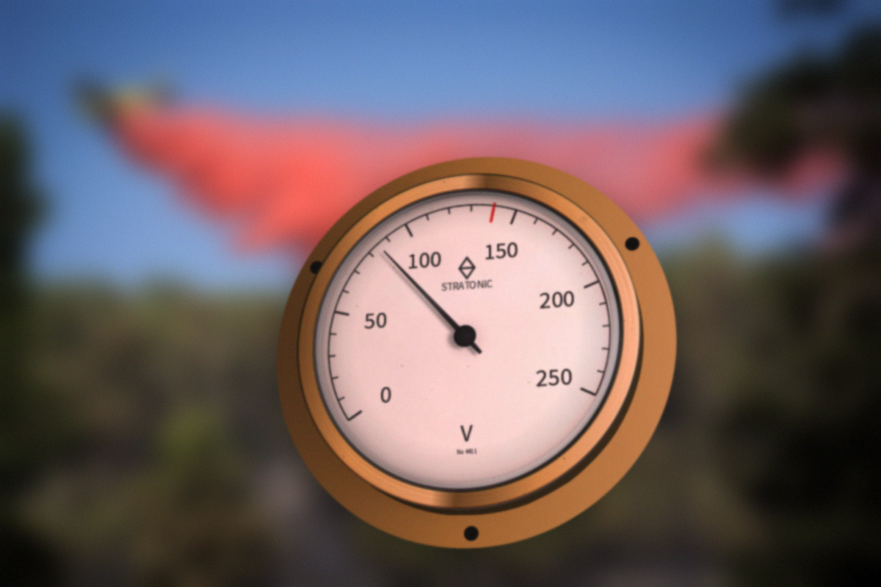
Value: 85 V
